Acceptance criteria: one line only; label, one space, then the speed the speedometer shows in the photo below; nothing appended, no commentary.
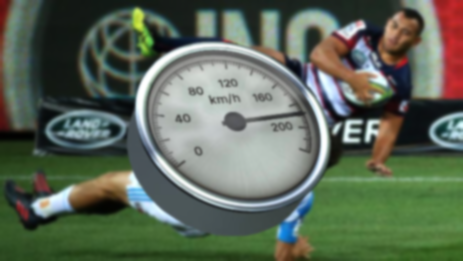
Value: 190 km/h
